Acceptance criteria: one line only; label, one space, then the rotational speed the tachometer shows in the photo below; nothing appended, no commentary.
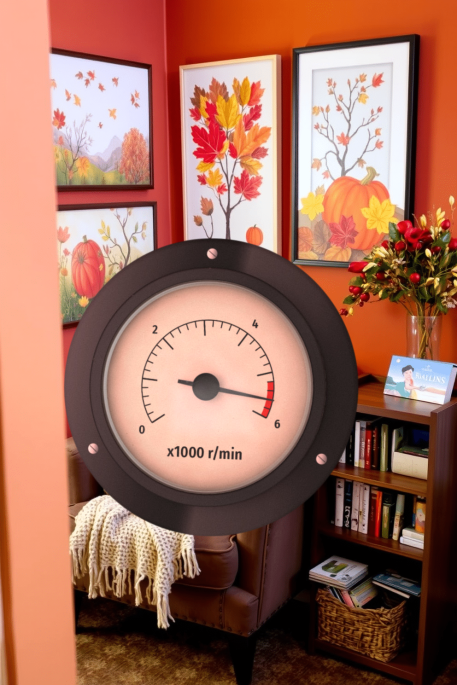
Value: 5600 rpm
